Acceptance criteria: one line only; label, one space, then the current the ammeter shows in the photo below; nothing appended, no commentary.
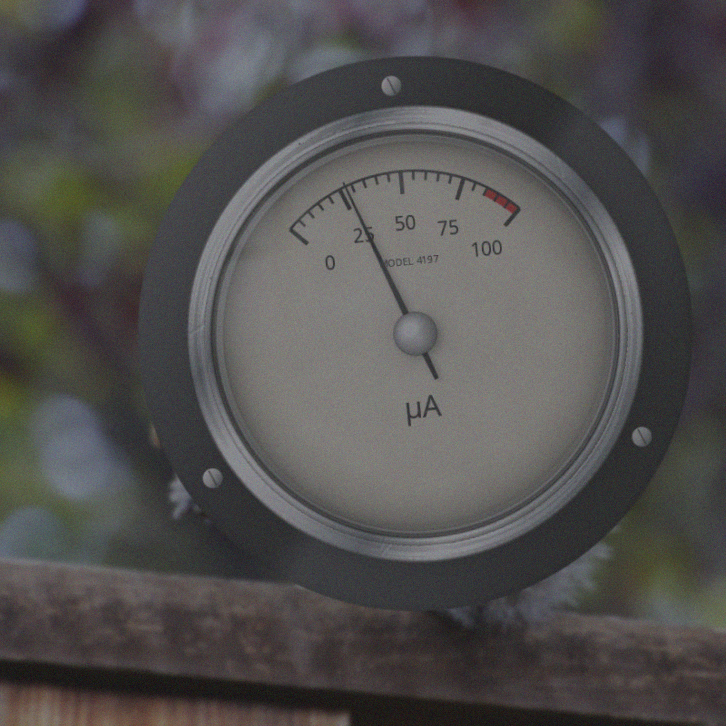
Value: 27.5 µA
